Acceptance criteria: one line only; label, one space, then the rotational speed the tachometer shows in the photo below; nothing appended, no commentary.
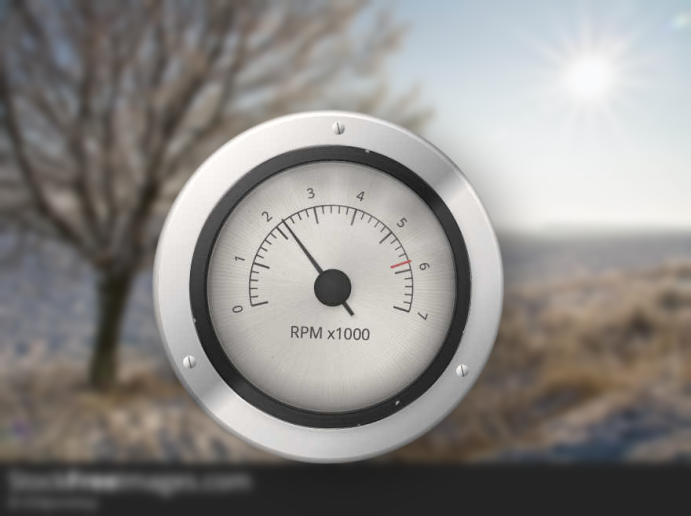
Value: 2200 rpm
